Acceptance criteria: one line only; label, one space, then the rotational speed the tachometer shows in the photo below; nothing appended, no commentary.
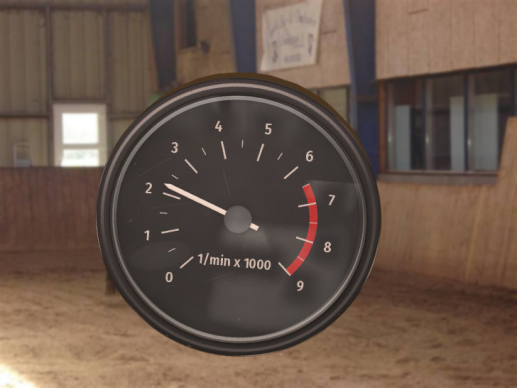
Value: 2250 rpm
